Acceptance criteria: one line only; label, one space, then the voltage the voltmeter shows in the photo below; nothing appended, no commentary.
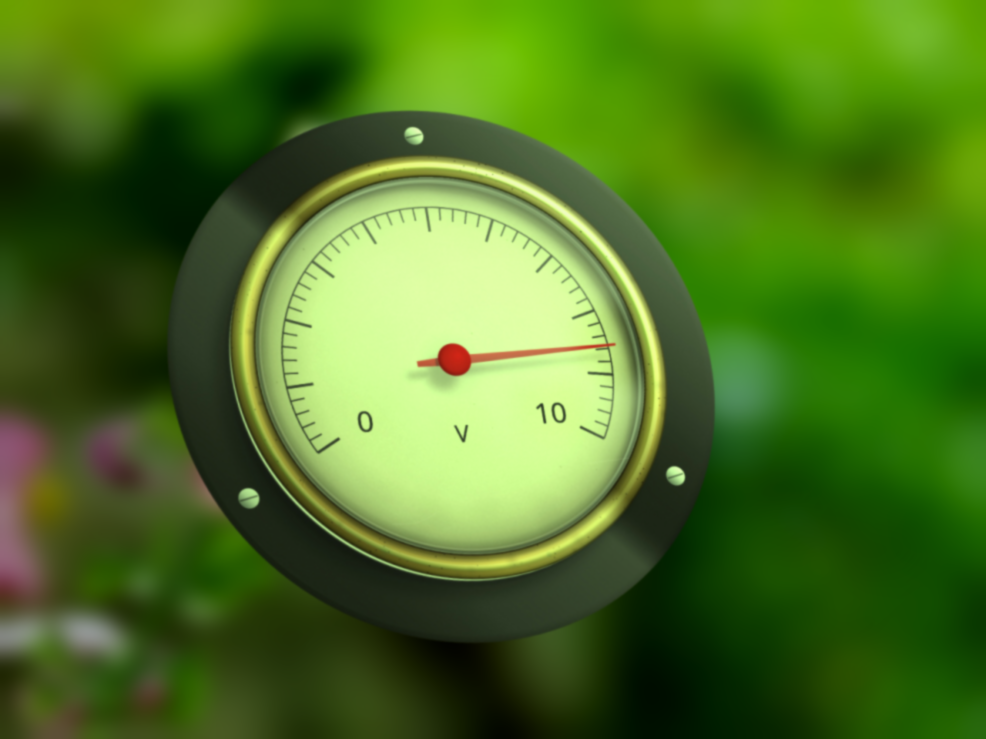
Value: 8.6 V
